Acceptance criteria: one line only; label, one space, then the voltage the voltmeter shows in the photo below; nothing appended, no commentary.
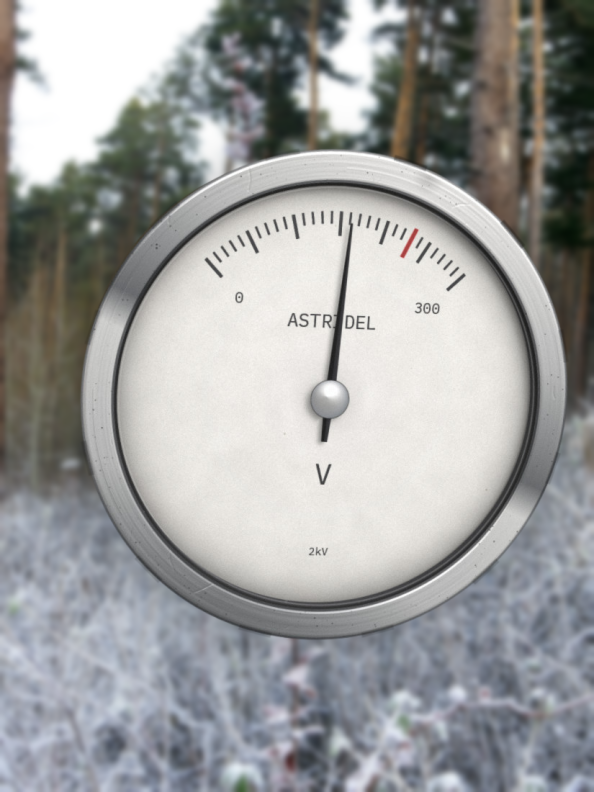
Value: 160 V
